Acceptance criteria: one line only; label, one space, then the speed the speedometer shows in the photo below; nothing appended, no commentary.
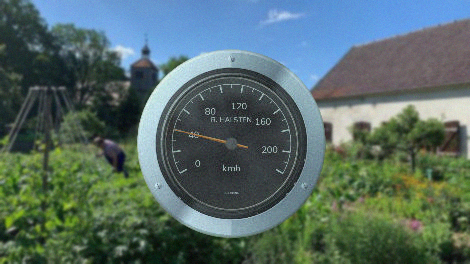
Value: 40 km/h
